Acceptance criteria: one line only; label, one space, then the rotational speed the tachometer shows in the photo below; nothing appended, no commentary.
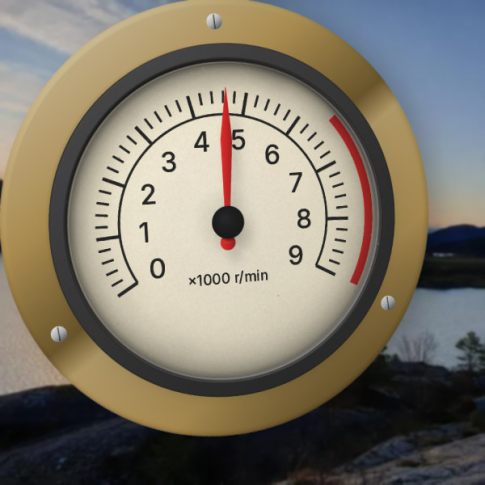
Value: 4600 rpm
